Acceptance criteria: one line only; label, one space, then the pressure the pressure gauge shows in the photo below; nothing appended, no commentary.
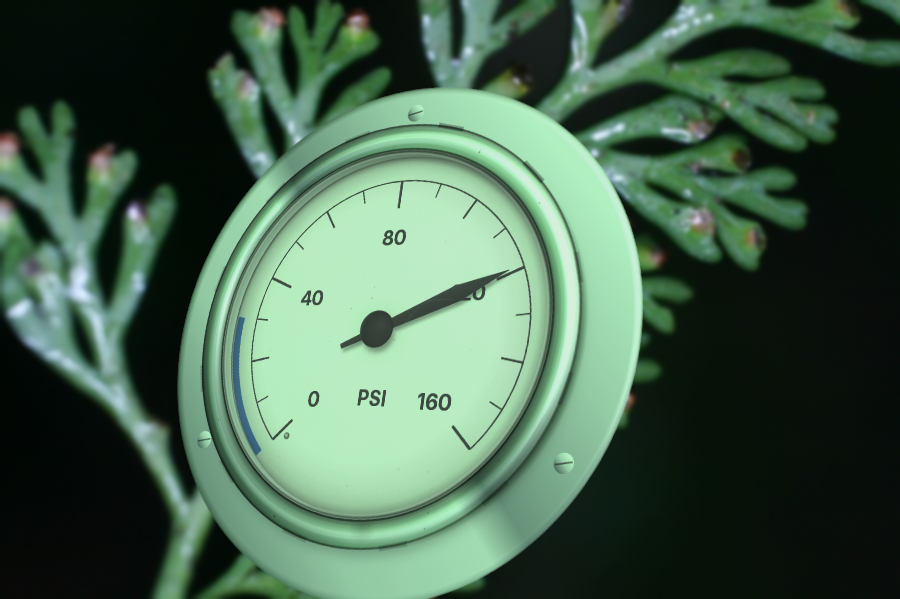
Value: 120 psi
